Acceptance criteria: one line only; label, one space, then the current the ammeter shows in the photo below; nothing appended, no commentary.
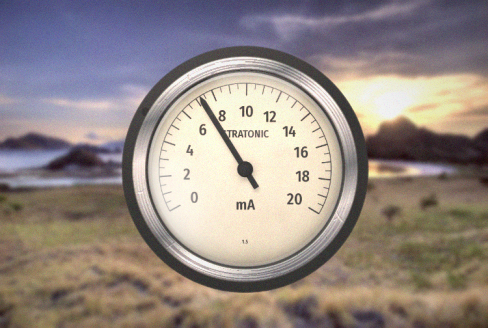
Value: 7.25 mA
